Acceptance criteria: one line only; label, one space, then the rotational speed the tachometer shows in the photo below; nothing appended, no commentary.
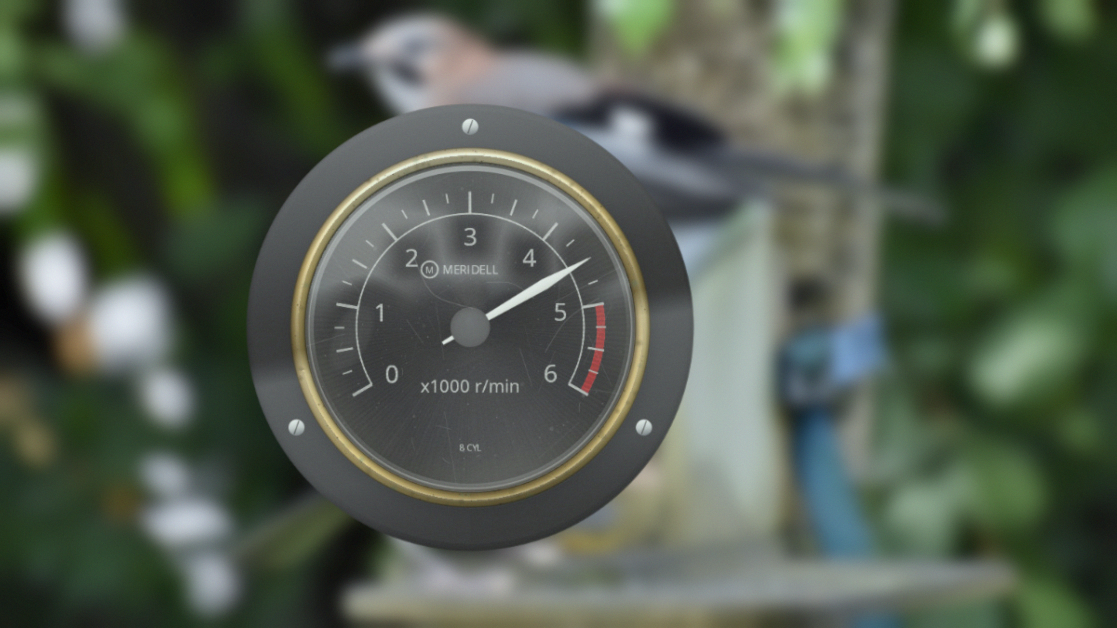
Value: 4500 rpm
